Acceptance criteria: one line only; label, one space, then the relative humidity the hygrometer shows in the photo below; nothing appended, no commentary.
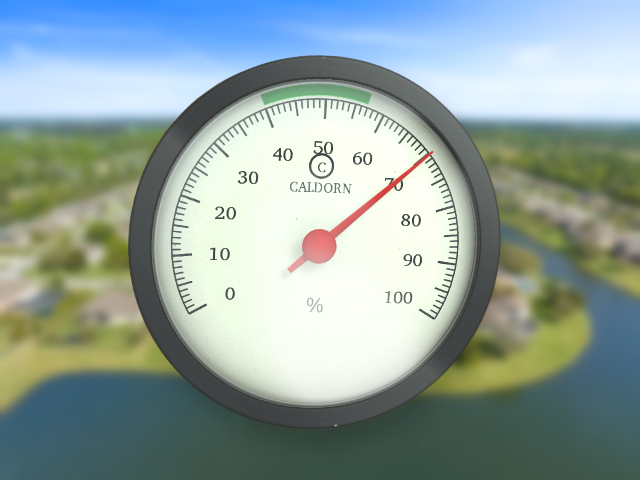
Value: 70 %
